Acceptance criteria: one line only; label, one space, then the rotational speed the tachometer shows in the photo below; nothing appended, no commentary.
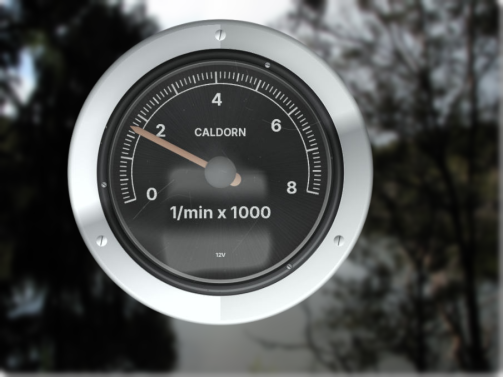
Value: 1700 rpm
